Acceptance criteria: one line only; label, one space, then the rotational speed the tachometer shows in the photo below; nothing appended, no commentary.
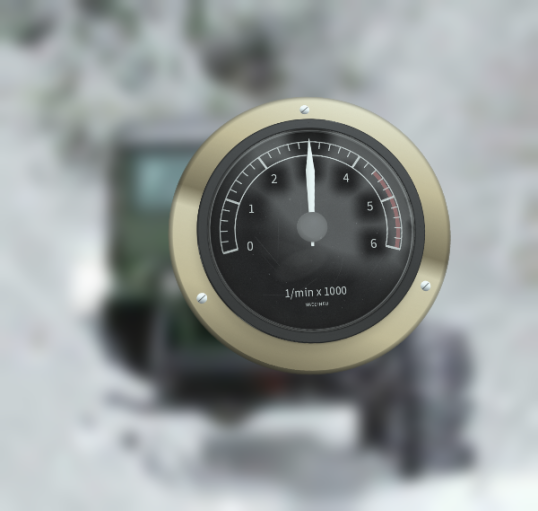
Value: 3000 rpm
